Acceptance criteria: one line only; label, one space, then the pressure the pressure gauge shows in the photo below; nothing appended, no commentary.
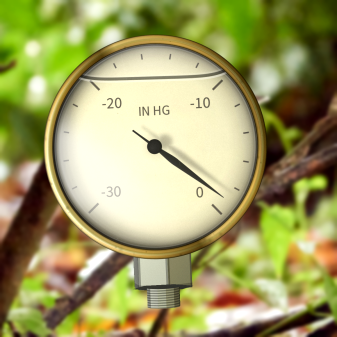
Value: -1 inHg
